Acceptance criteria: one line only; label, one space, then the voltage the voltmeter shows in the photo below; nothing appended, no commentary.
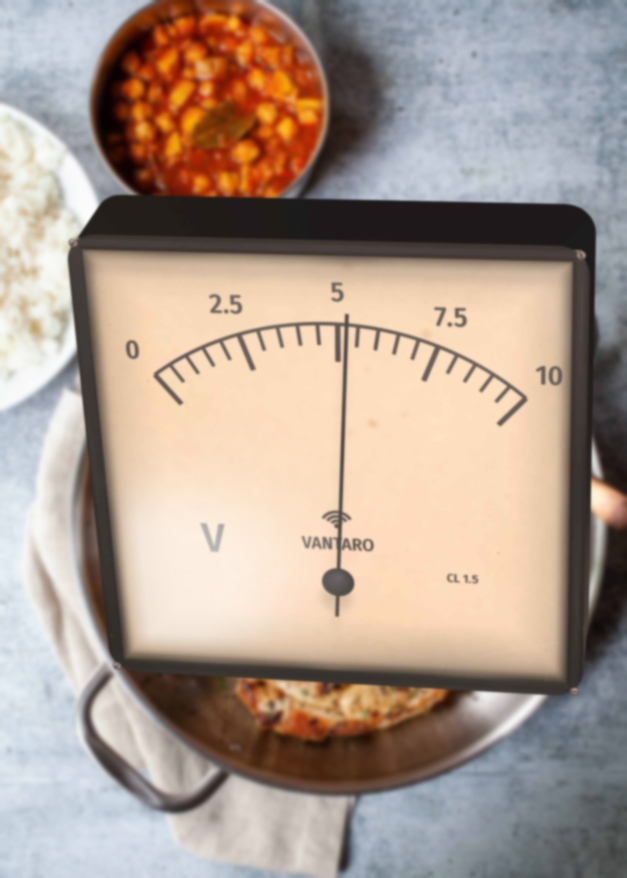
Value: 5.25 V
